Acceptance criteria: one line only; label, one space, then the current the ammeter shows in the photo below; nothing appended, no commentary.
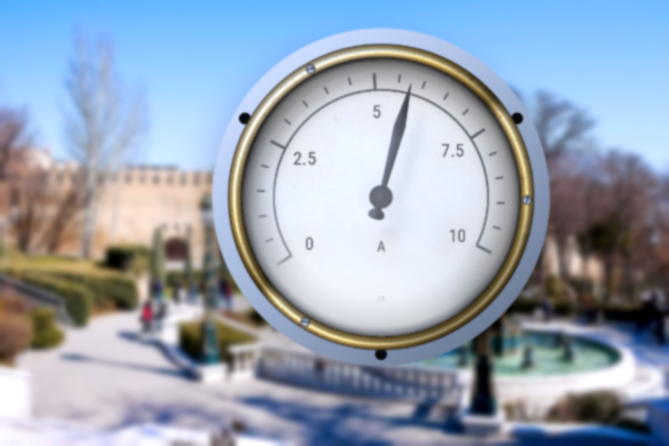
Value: 5.75 A
